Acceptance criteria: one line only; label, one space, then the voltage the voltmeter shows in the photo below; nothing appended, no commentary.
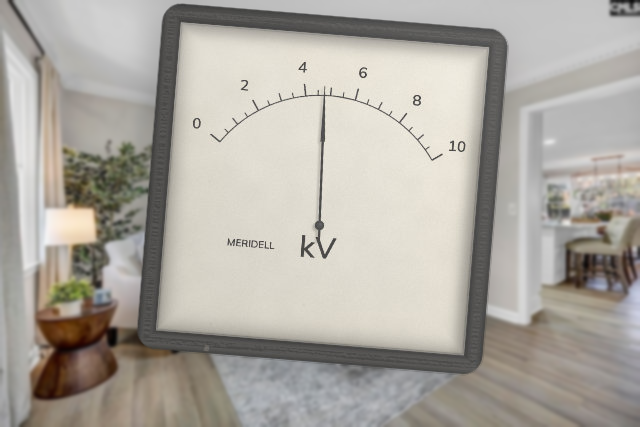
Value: 4.75 kV
